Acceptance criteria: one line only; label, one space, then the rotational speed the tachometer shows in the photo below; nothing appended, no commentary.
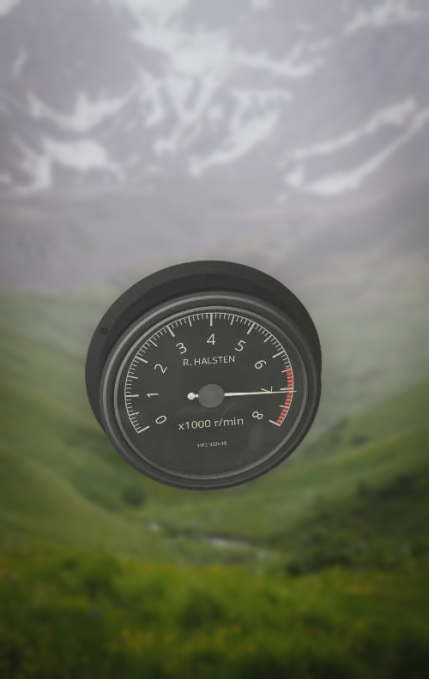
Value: 7000 rpm
